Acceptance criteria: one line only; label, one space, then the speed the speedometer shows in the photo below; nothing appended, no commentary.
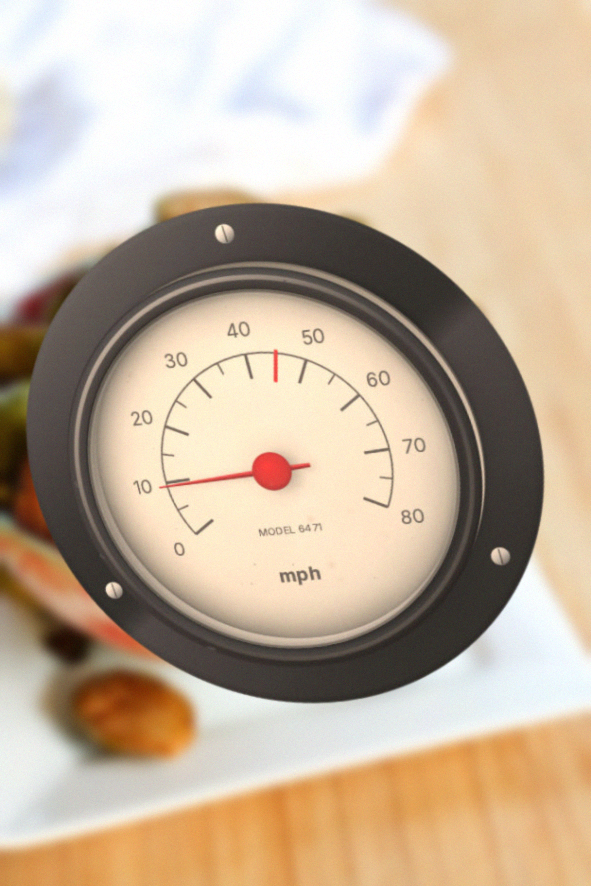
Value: 10 mph
